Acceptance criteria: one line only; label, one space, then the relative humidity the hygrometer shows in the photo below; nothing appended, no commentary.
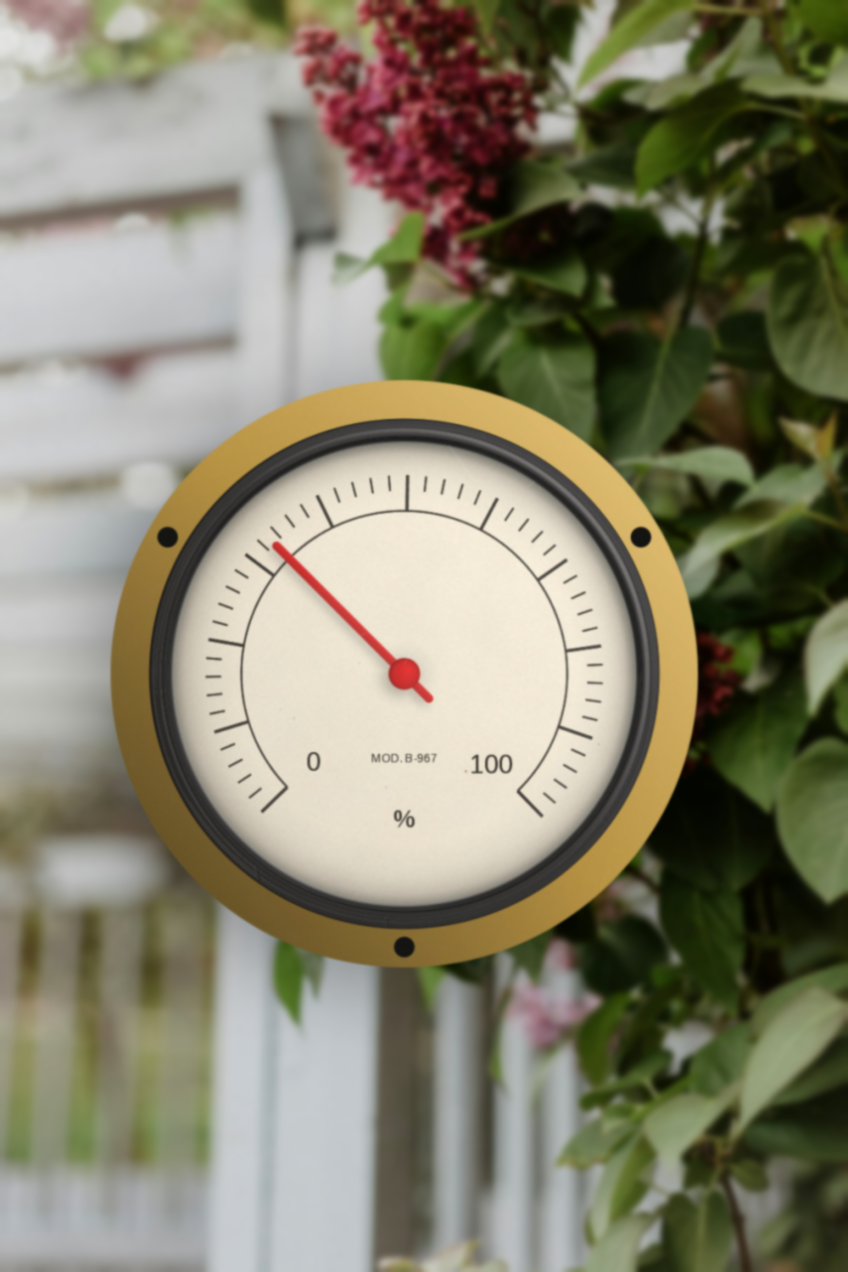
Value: 33 %
